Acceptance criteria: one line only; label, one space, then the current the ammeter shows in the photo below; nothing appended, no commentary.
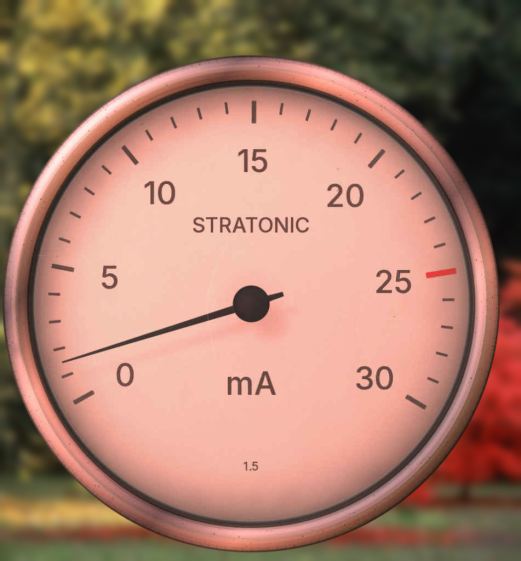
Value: 1.5 mA
